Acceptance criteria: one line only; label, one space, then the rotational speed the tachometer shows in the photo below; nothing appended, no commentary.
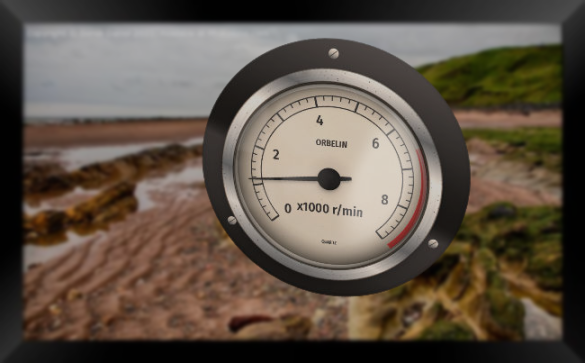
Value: 1200 rpm
